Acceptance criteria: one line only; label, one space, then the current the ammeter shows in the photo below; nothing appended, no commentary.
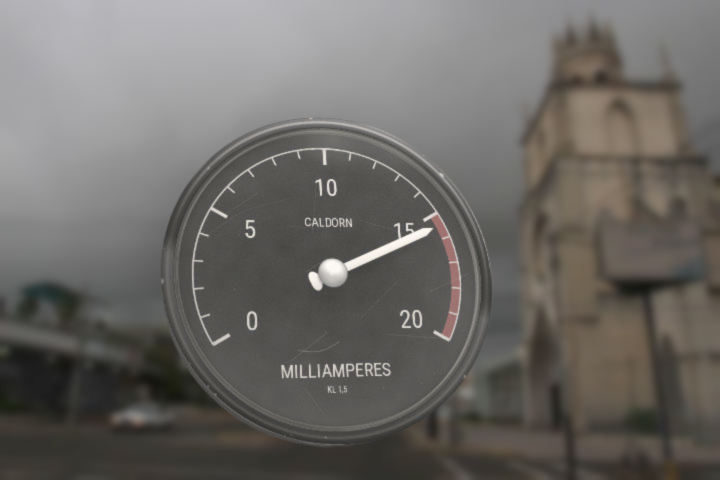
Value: 15.5 mA
